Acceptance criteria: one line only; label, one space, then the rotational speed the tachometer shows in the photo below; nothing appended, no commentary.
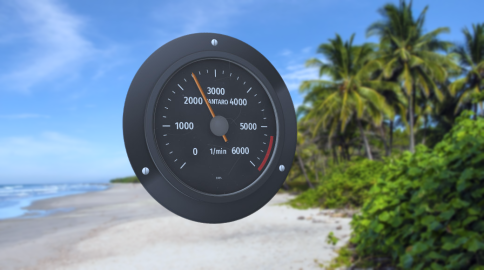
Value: 2400 rpm
